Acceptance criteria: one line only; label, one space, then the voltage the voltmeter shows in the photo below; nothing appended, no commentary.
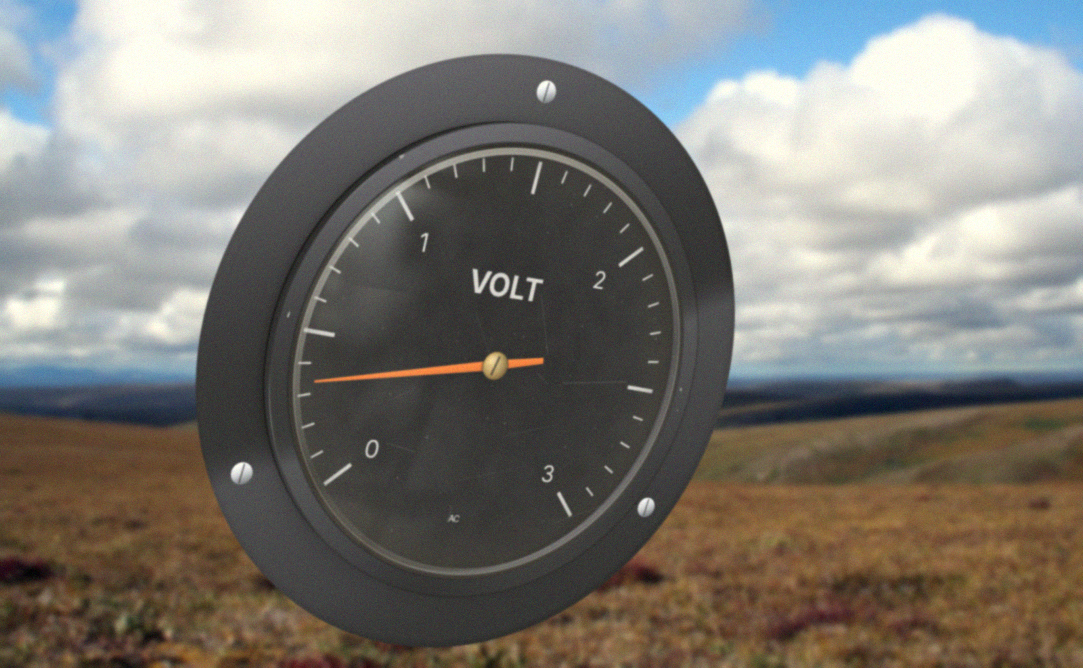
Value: 0.35 V
